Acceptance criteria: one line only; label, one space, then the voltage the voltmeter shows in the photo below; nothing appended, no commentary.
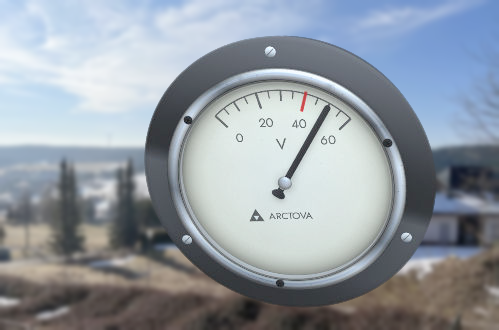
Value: 50 V
